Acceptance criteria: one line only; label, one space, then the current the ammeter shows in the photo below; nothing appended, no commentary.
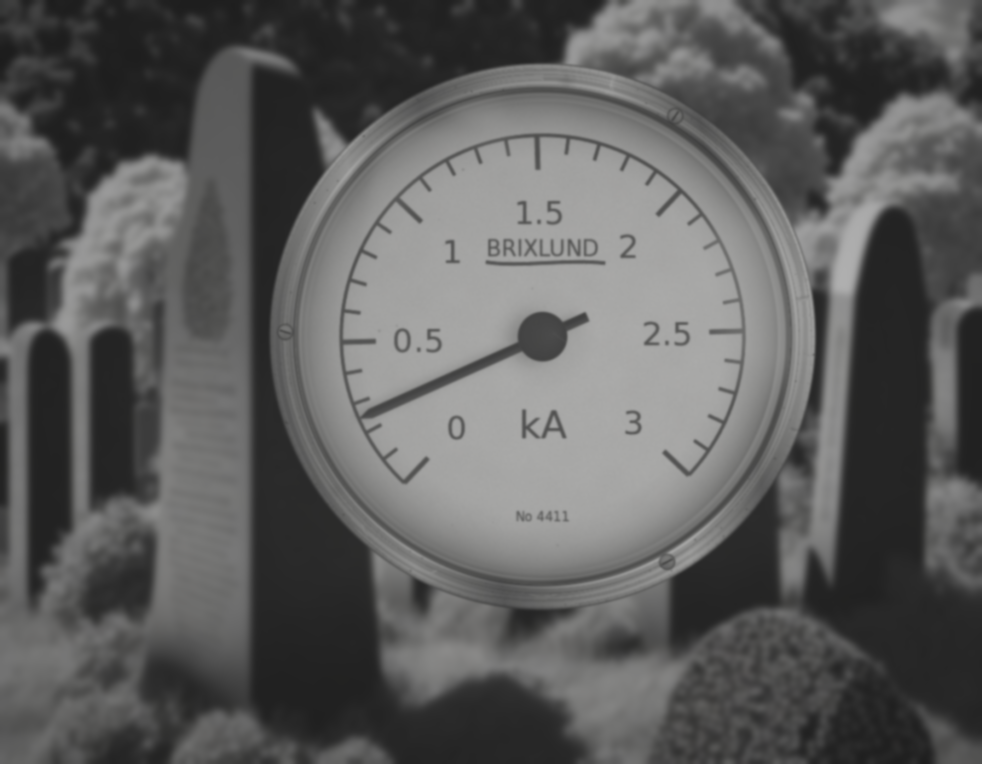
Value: 0.25 kA
